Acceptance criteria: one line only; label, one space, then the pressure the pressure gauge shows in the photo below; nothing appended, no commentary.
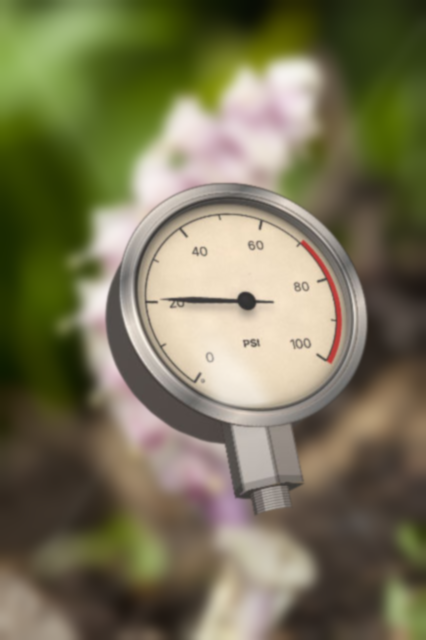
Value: 20 psi
